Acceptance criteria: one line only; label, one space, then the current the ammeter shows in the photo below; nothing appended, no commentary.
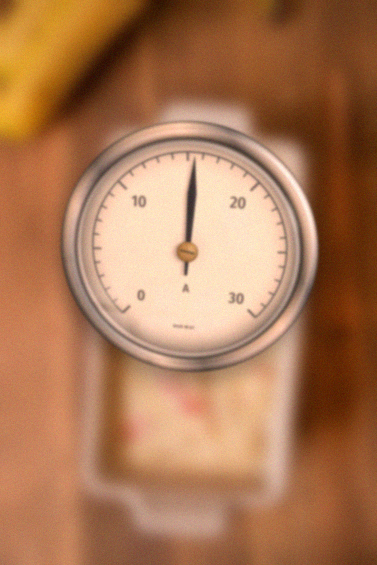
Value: 15.5 A
